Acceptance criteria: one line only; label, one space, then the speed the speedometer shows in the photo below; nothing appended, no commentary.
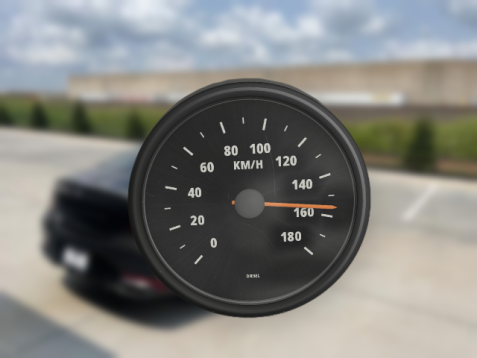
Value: 155 km/h
